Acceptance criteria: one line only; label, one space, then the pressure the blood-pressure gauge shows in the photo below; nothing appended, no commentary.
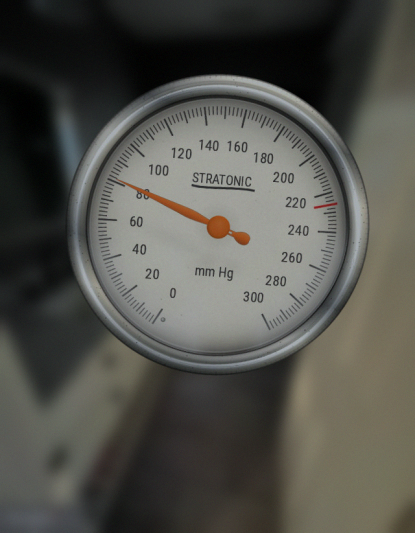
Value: 82 mmHg
